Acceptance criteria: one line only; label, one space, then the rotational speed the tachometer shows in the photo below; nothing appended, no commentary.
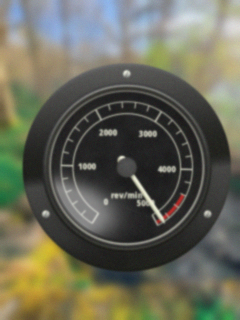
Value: 4900 rpm
